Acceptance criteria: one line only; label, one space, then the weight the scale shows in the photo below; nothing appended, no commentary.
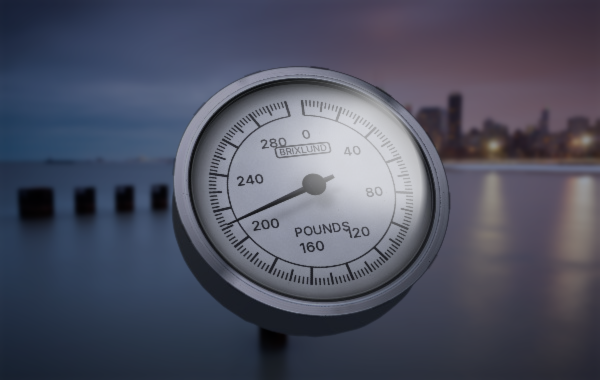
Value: 210 lb
